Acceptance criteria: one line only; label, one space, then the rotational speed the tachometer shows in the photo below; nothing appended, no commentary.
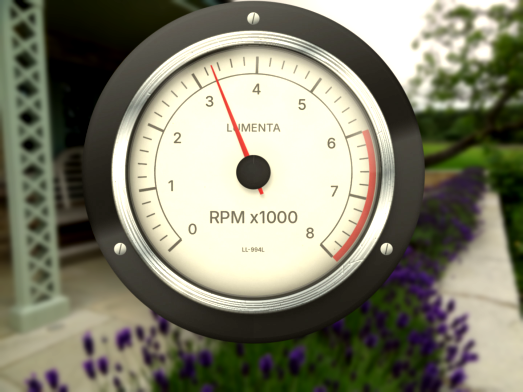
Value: 3300 rpm
